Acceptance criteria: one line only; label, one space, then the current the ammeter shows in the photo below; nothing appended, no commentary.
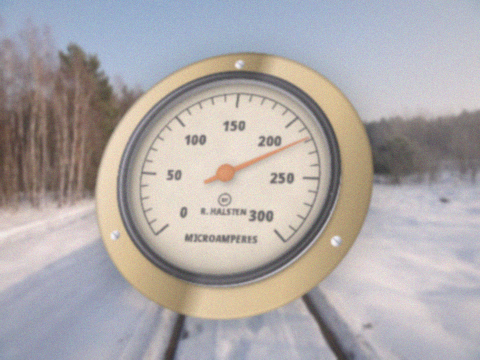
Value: 220 µA
